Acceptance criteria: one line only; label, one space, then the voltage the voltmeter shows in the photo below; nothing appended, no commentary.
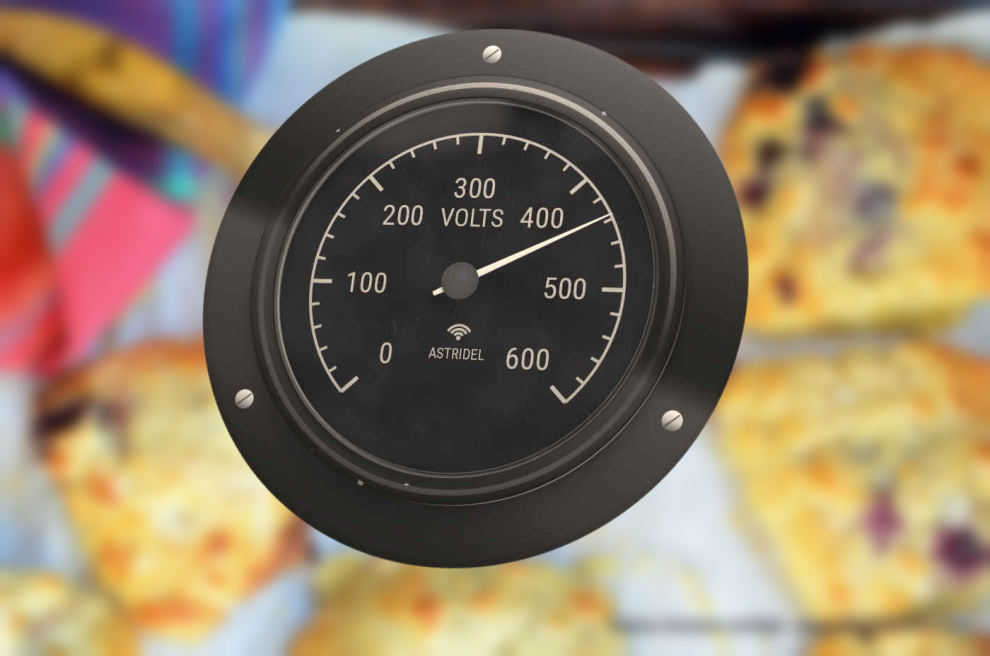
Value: 440 V
